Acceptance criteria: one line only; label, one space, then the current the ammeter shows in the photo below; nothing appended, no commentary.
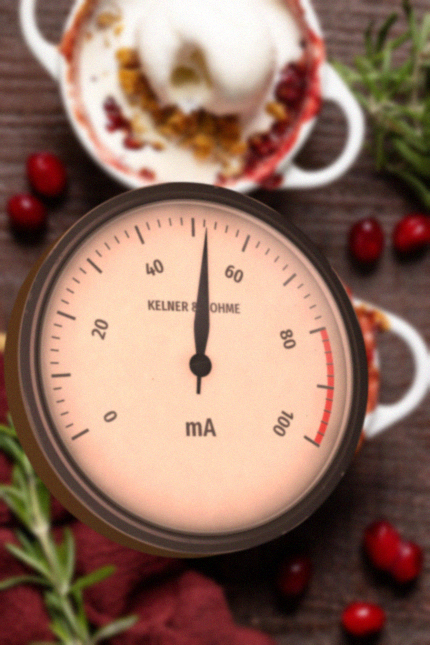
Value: 52 mA
